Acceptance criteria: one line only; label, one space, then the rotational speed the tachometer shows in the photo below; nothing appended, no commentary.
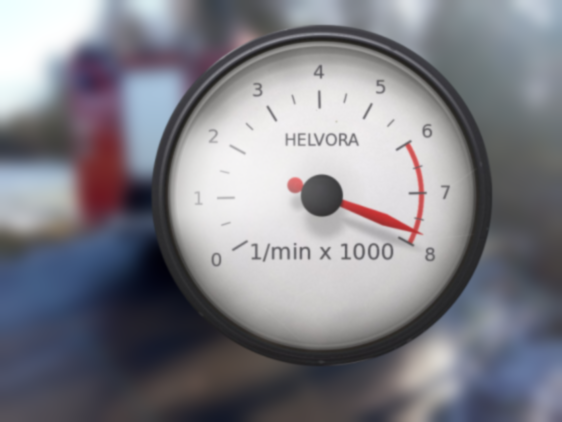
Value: 7750 rpm
